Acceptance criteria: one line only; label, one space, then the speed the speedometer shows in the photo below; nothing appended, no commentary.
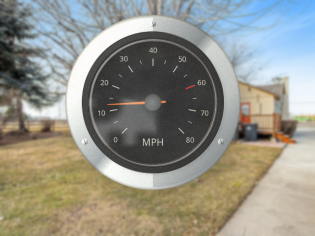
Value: 12.5 mph
